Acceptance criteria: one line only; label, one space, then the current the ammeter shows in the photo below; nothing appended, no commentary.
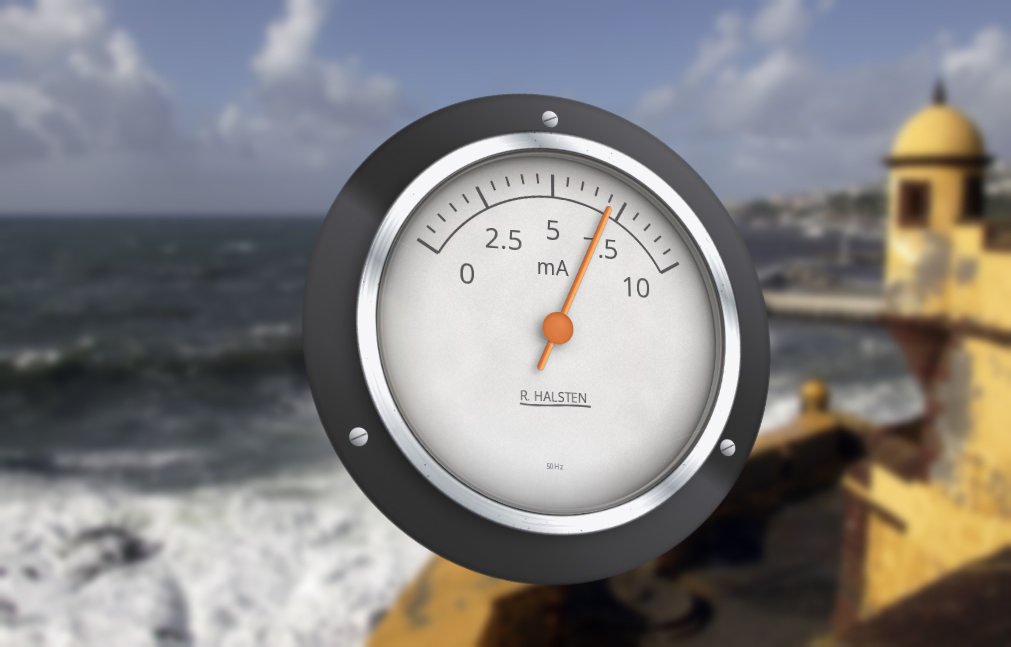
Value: 7 mA
